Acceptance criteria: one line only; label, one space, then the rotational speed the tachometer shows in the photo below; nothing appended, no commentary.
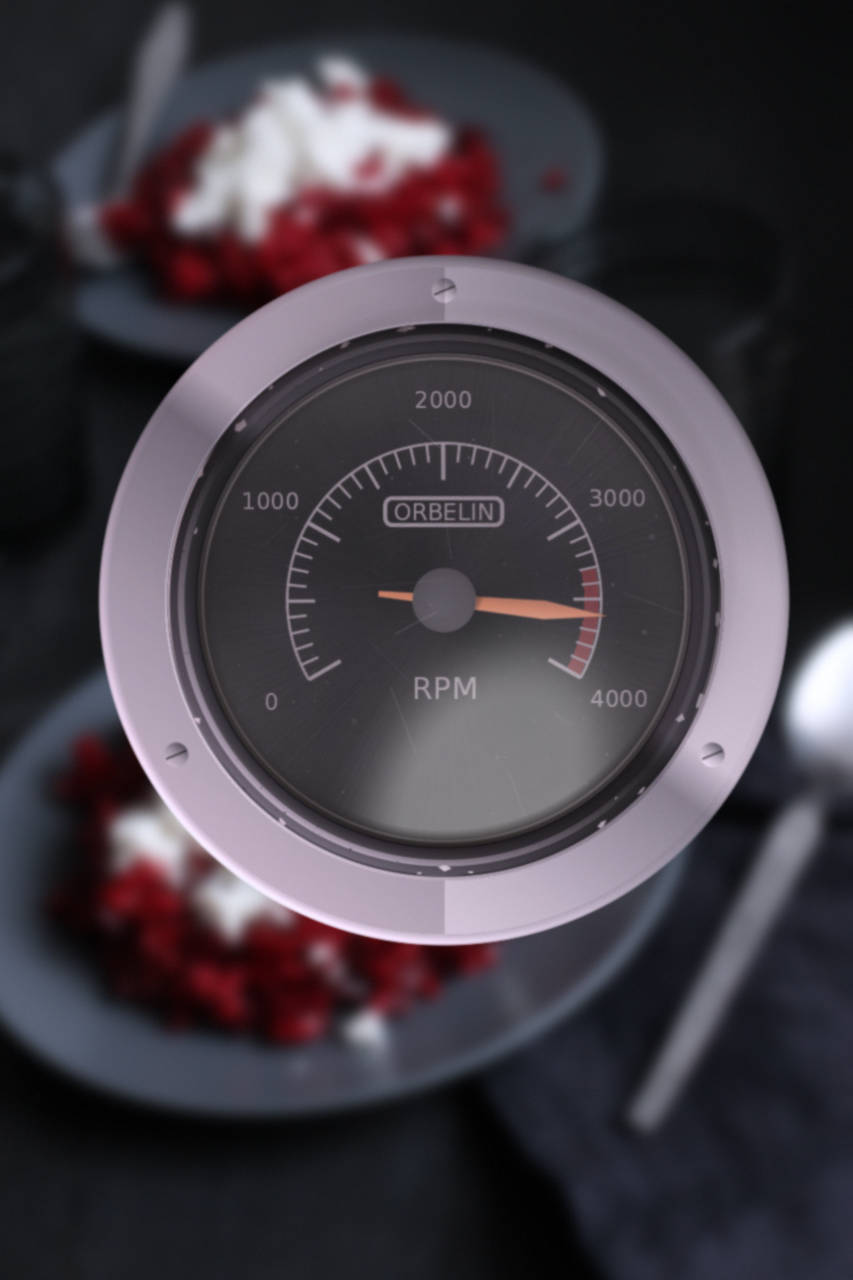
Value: 3600 rpm
